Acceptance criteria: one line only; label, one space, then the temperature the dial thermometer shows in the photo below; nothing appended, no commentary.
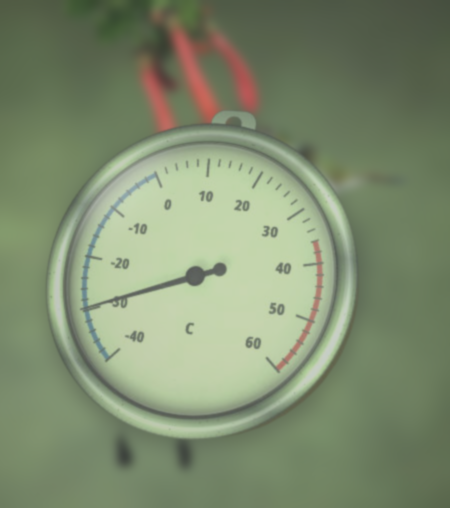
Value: -30 °C
